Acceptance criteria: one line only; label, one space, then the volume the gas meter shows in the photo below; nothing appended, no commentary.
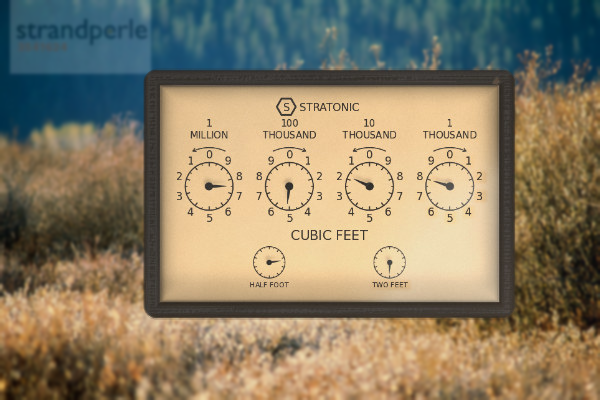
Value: 751800 ft³
